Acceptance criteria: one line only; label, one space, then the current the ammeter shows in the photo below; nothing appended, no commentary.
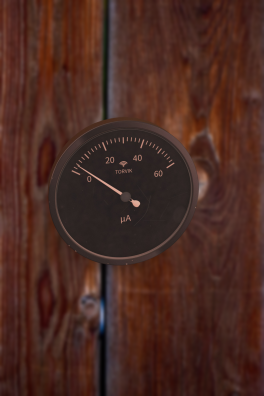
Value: 4 µA
